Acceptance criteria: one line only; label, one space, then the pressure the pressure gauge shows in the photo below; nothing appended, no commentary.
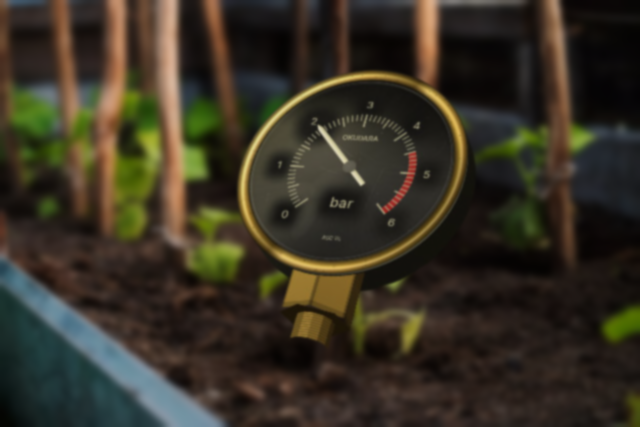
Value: 2 bar
